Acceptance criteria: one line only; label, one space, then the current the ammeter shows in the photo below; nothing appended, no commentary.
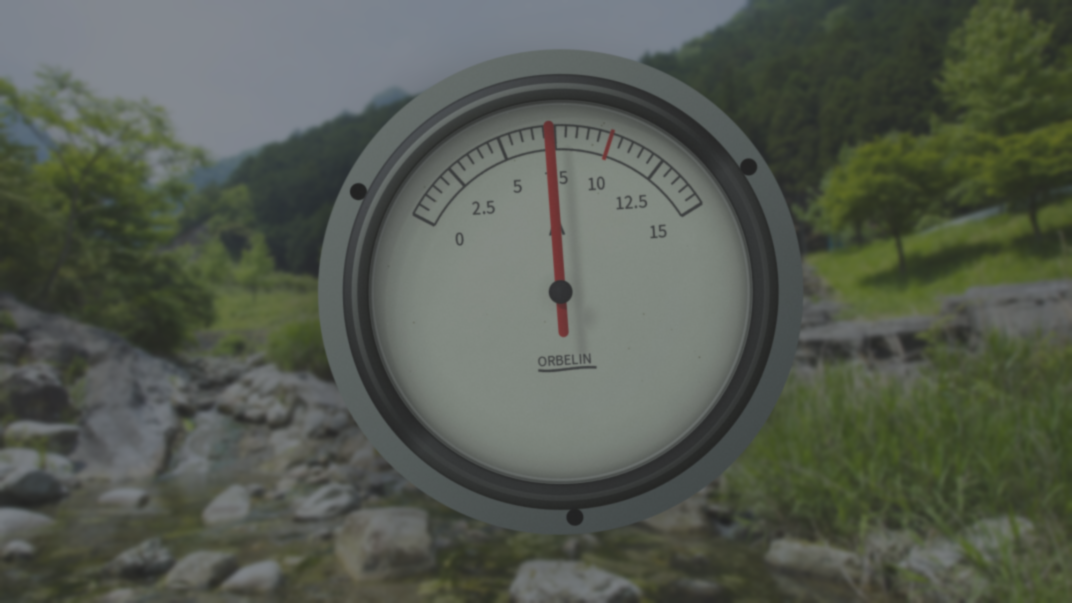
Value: 7.25 A
